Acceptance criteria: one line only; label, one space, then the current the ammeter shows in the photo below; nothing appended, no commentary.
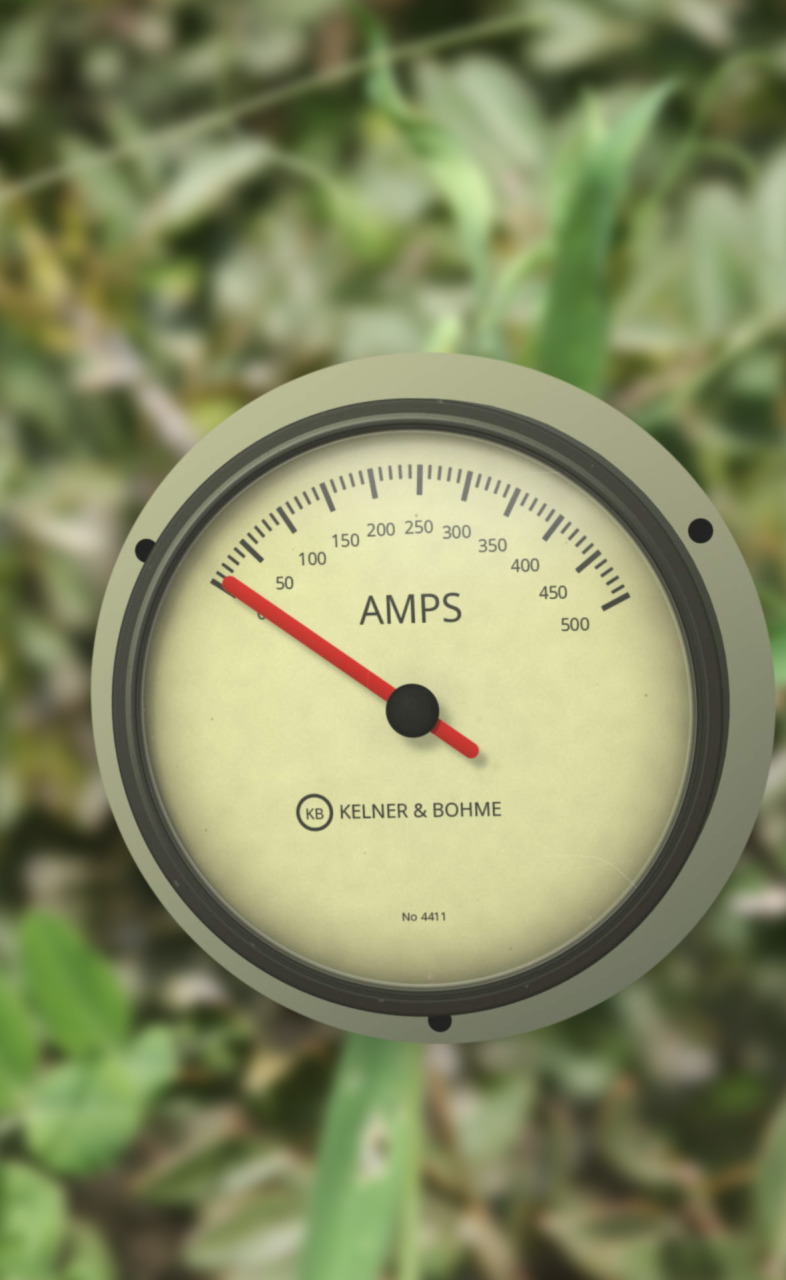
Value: 10 A
